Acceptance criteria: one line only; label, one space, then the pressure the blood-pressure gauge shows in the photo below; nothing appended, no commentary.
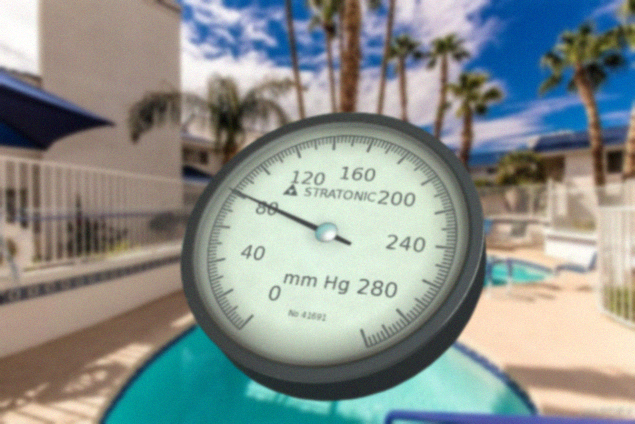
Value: 80 mmHg
